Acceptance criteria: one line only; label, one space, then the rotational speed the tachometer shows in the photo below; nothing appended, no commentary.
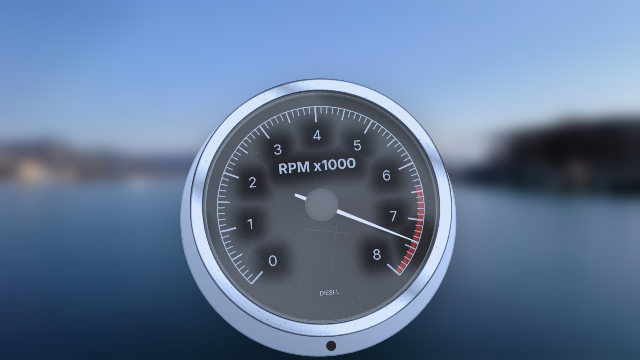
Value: 7400 rpm
